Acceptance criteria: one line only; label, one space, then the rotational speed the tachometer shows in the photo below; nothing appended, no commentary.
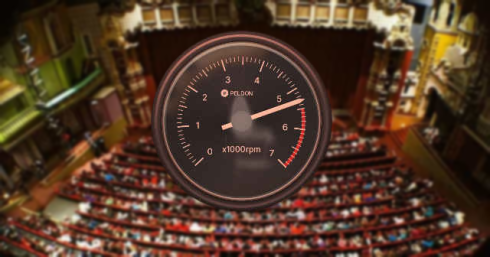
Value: 5300 rpm
